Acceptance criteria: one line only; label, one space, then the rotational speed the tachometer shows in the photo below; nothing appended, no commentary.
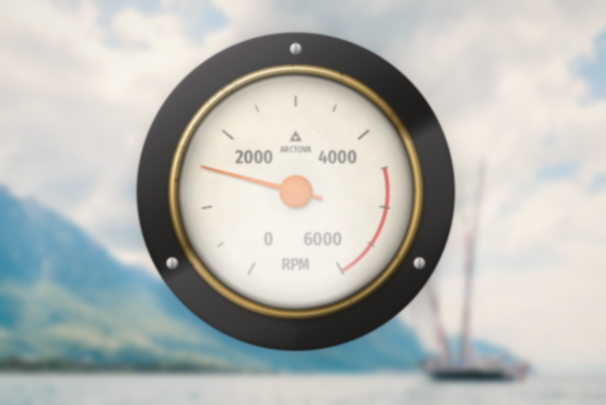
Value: 1500 rpm
